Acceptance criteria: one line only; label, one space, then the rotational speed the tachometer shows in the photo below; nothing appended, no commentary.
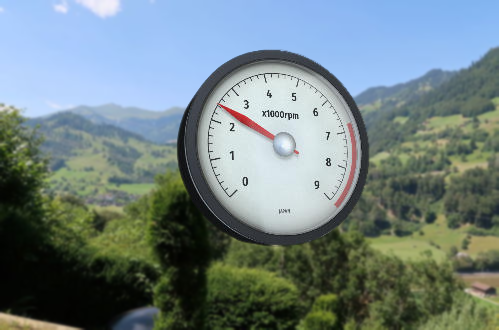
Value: 2400 rpm
